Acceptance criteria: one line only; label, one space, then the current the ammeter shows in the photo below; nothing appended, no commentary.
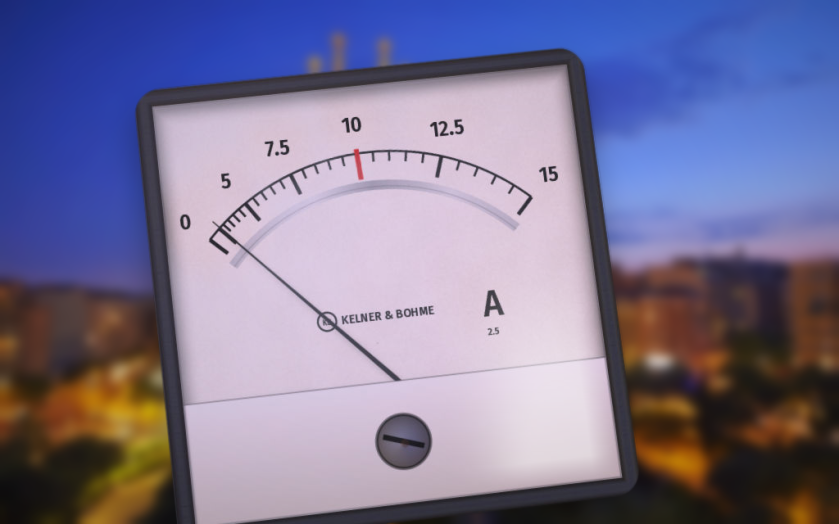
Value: 2.5 A
